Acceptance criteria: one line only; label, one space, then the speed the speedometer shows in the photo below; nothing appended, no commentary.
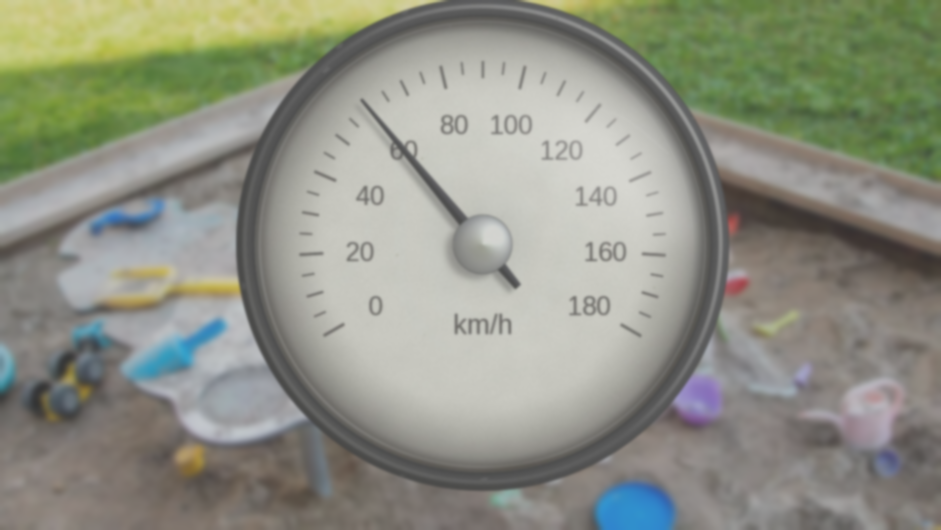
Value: 60 km/h
